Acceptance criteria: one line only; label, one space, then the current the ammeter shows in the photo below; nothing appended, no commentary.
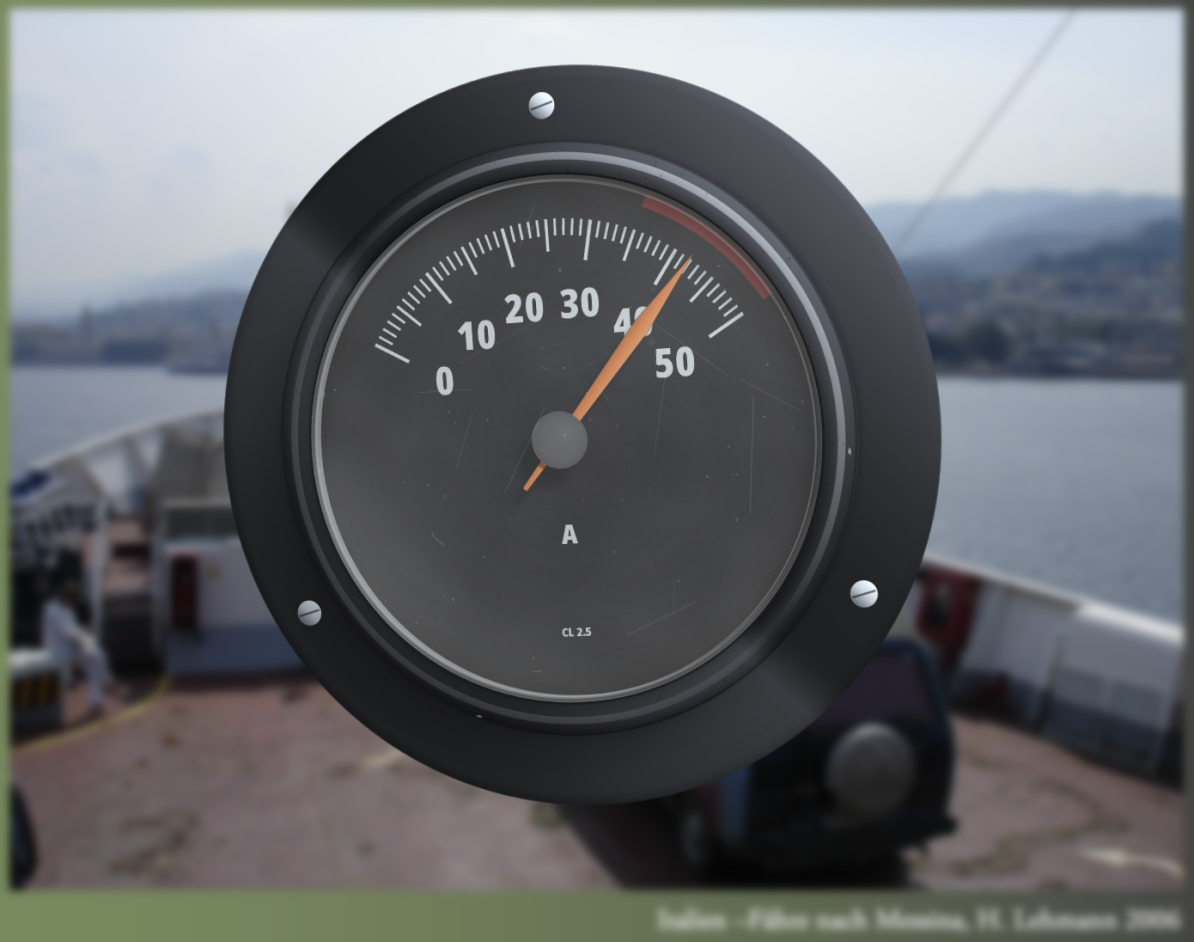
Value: 42 A
